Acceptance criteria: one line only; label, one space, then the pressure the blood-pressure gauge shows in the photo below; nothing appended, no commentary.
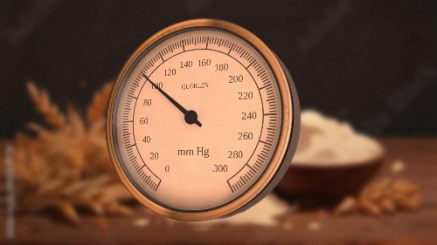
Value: 100 mmHg
